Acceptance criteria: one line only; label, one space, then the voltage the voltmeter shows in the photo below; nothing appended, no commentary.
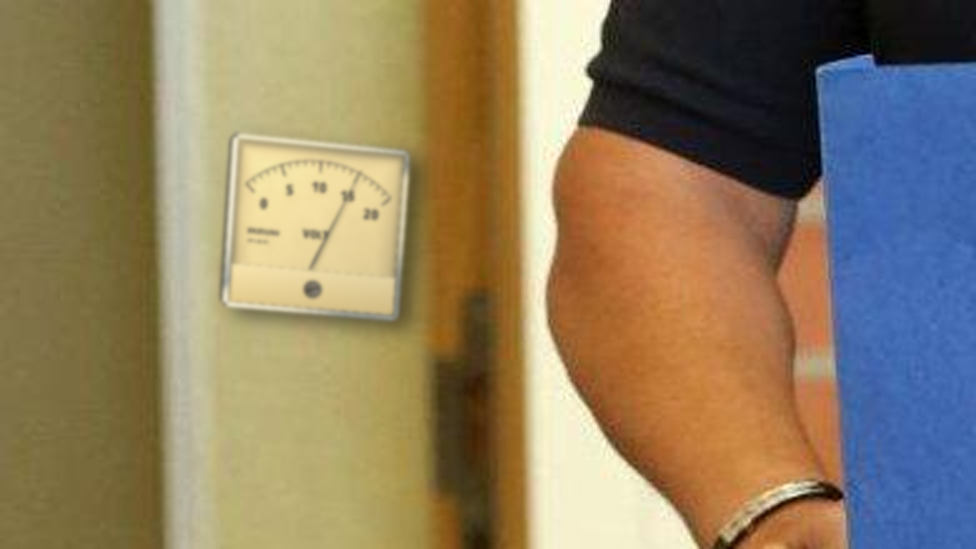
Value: 15 V
